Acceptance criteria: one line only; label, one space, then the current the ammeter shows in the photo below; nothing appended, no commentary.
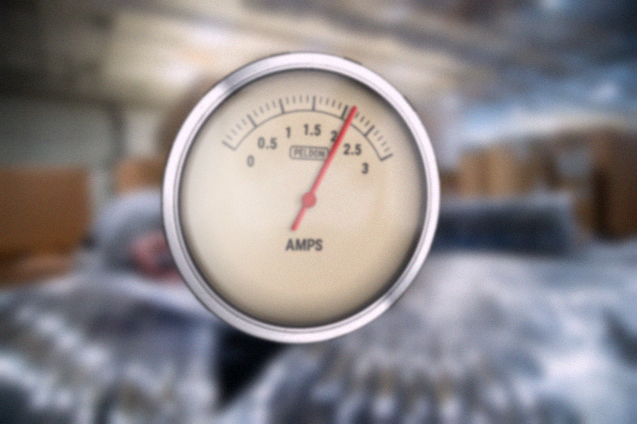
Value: 2.1 A
